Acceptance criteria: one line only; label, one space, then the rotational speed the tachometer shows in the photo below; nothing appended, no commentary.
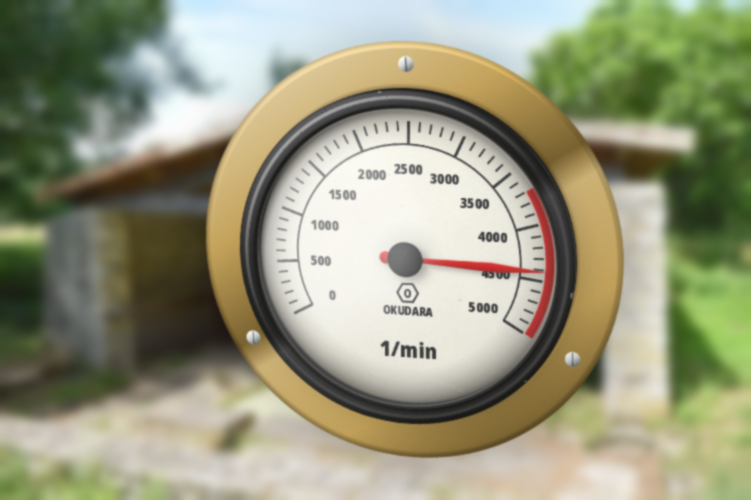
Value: 4400 rpm
